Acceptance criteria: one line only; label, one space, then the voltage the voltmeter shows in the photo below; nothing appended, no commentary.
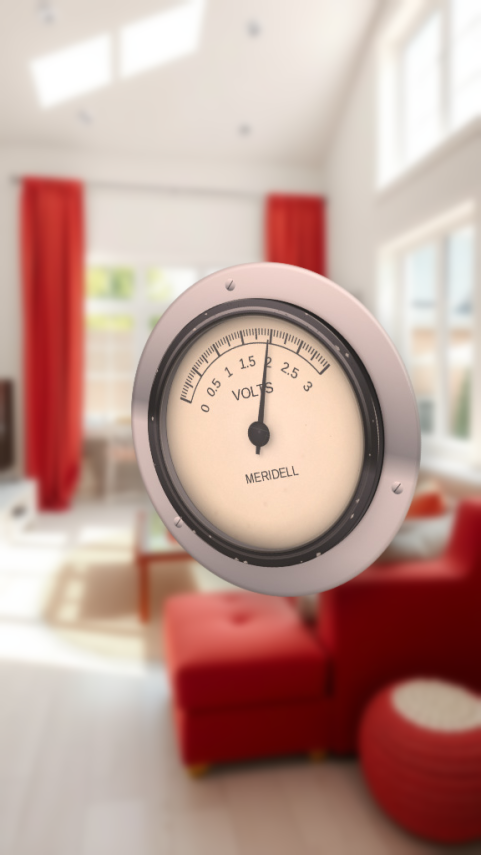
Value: 2 V
